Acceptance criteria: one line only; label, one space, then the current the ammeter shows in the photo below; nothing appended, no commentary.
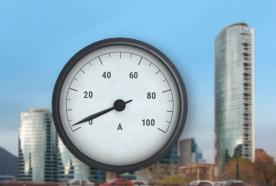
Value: 2.5 A
